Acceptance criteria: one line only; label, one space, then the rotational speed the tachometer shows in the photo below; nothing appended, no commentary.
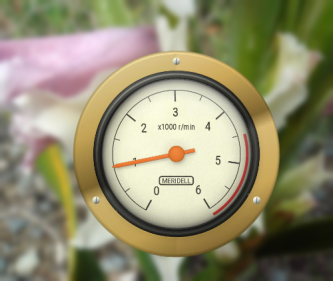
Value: 1000 rpm
